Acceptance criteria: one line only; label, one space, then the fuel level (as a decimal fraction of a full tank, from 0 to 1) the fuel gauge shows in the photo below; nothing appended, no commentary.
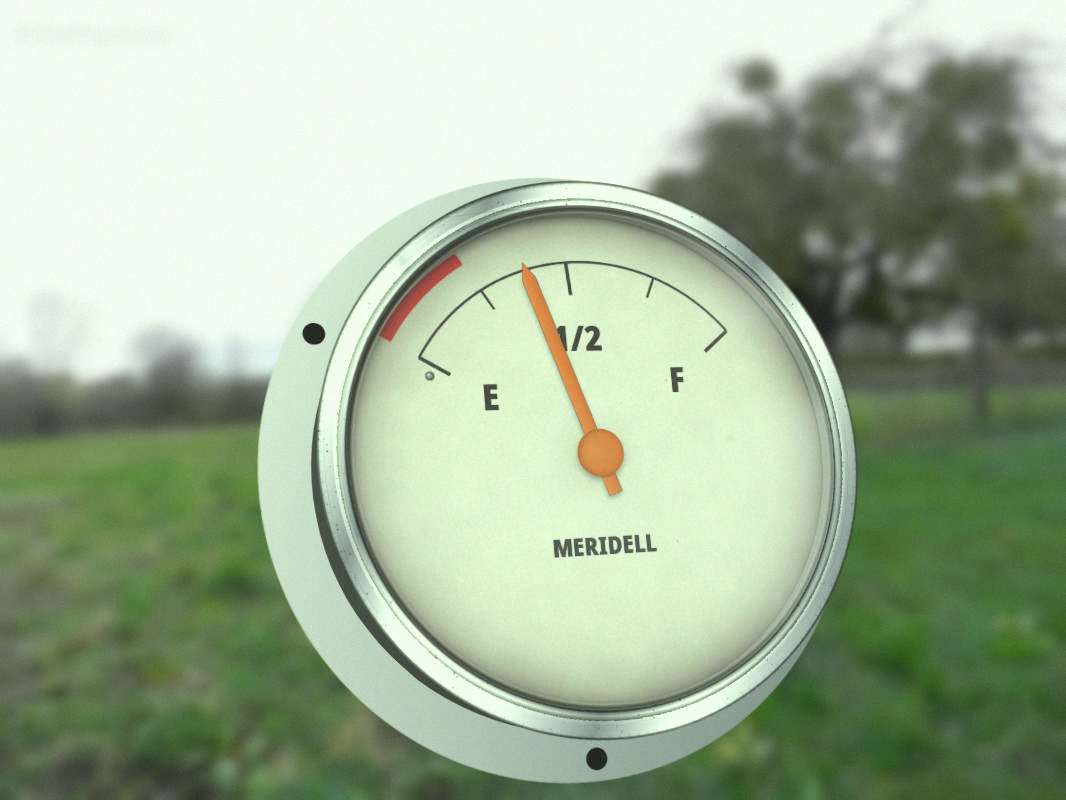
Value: 0.375
